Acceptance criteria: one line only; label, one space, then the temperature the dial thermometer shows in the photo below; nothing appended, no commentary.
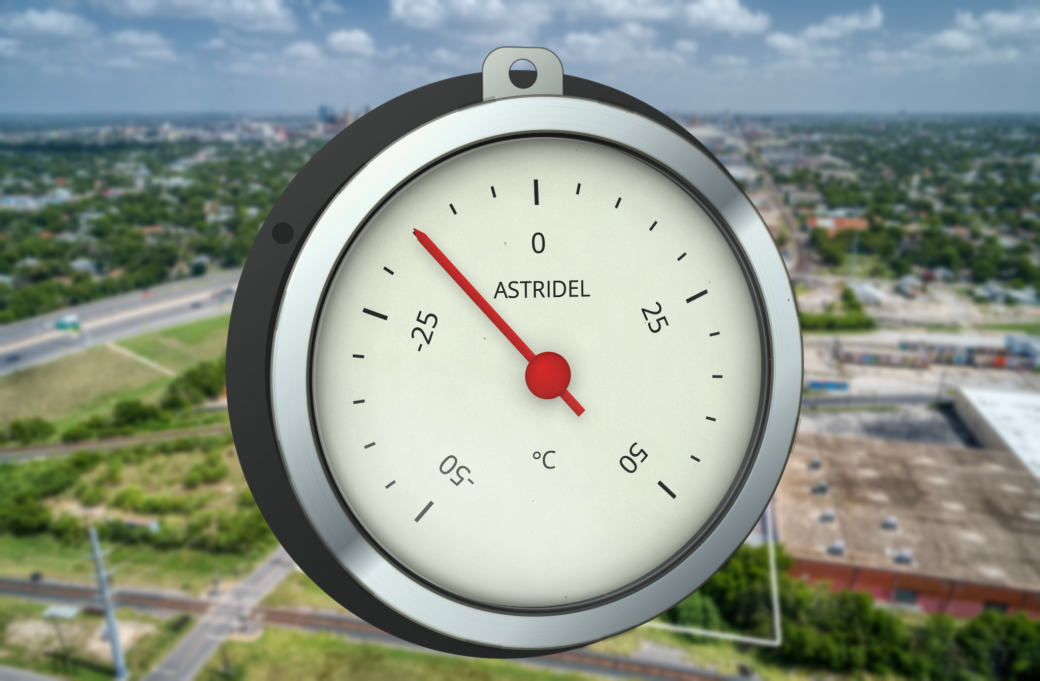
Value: -15 °C
